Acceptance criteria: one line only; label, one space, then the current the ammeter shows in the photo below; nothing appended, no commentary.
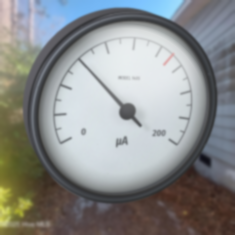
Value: 60 µA
